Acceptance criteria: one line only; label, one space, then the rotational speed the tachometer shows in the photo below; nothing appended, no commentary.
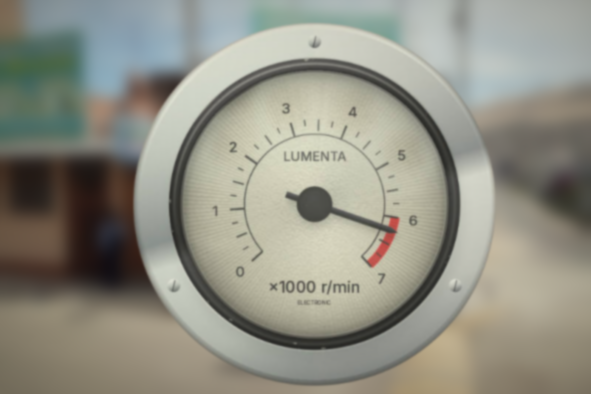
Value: 6250 rpm
